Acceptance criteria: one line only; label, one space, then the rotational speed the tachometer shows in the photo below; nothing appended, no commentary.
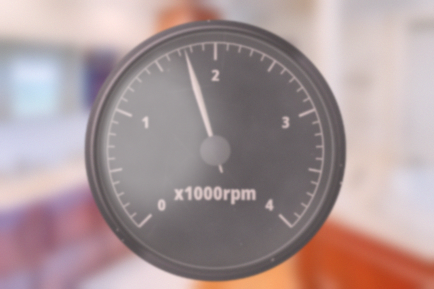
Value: 1750 rpm
